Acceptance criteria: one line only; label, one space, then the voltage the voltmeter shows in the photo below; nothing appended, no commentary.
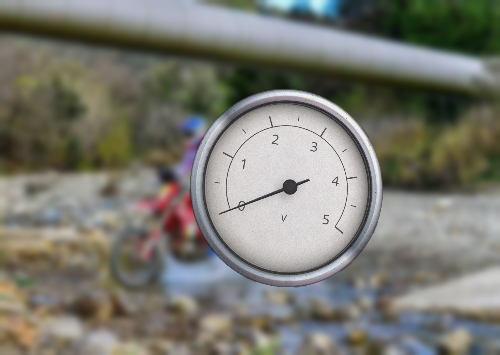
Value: 0 V
